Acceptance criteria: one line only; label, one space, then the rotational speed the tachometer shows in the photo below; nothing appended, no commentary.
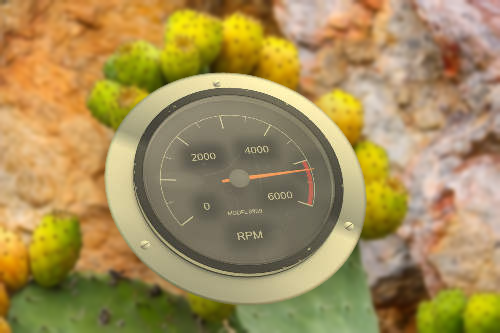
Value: 5250 rpm
